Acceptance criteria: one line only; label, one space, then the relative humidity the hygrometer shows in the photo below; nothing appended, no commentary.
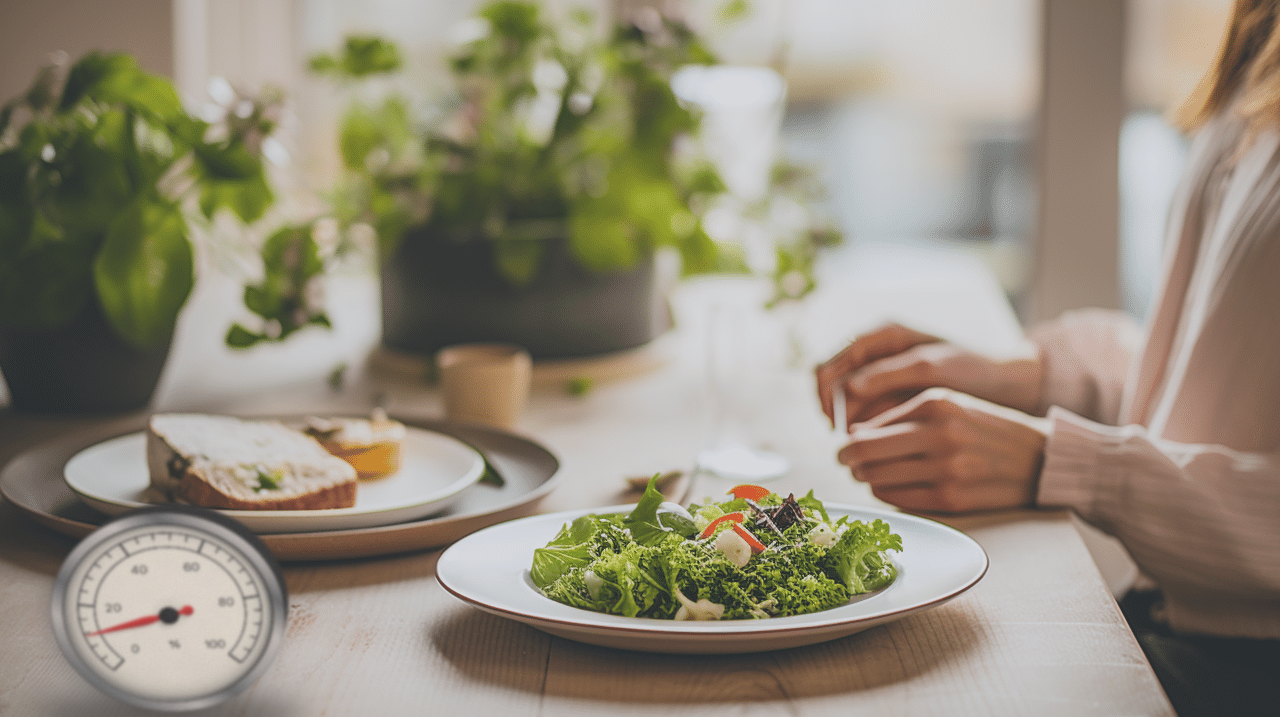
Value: 12 %
